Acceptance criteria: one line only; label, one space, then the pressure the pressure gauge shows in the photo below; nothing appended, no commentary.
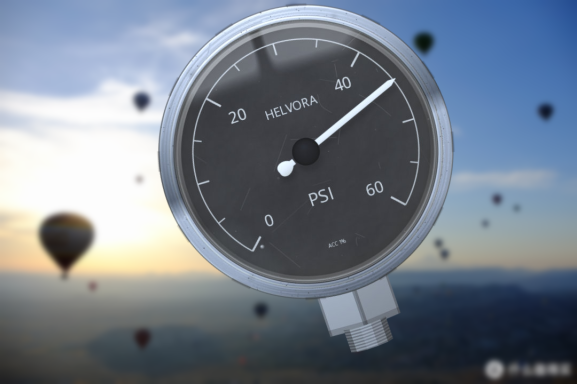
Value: 45 psi
